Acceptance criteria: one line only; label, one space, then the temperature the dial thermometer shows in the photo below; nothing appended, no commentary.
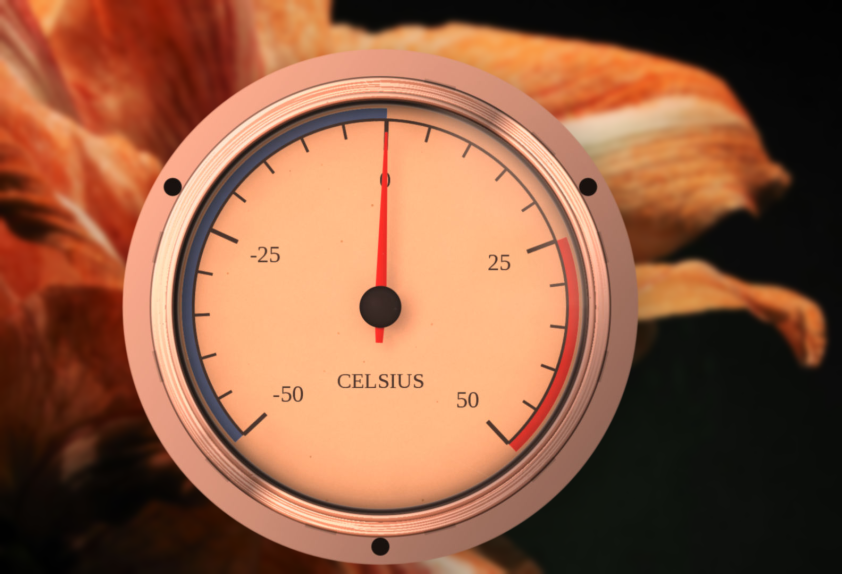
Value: 0 °C
